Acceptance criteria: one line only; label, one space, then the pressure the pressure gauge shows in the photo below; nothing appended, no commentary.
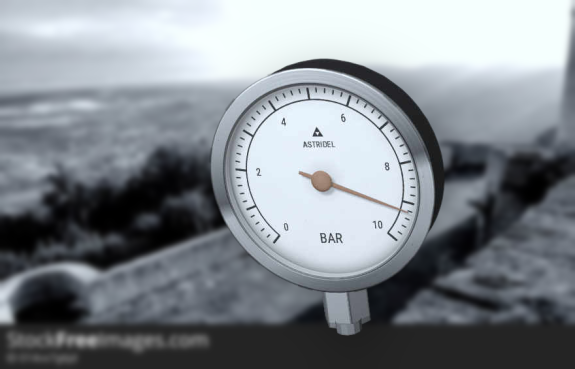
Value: 9.2 bar
